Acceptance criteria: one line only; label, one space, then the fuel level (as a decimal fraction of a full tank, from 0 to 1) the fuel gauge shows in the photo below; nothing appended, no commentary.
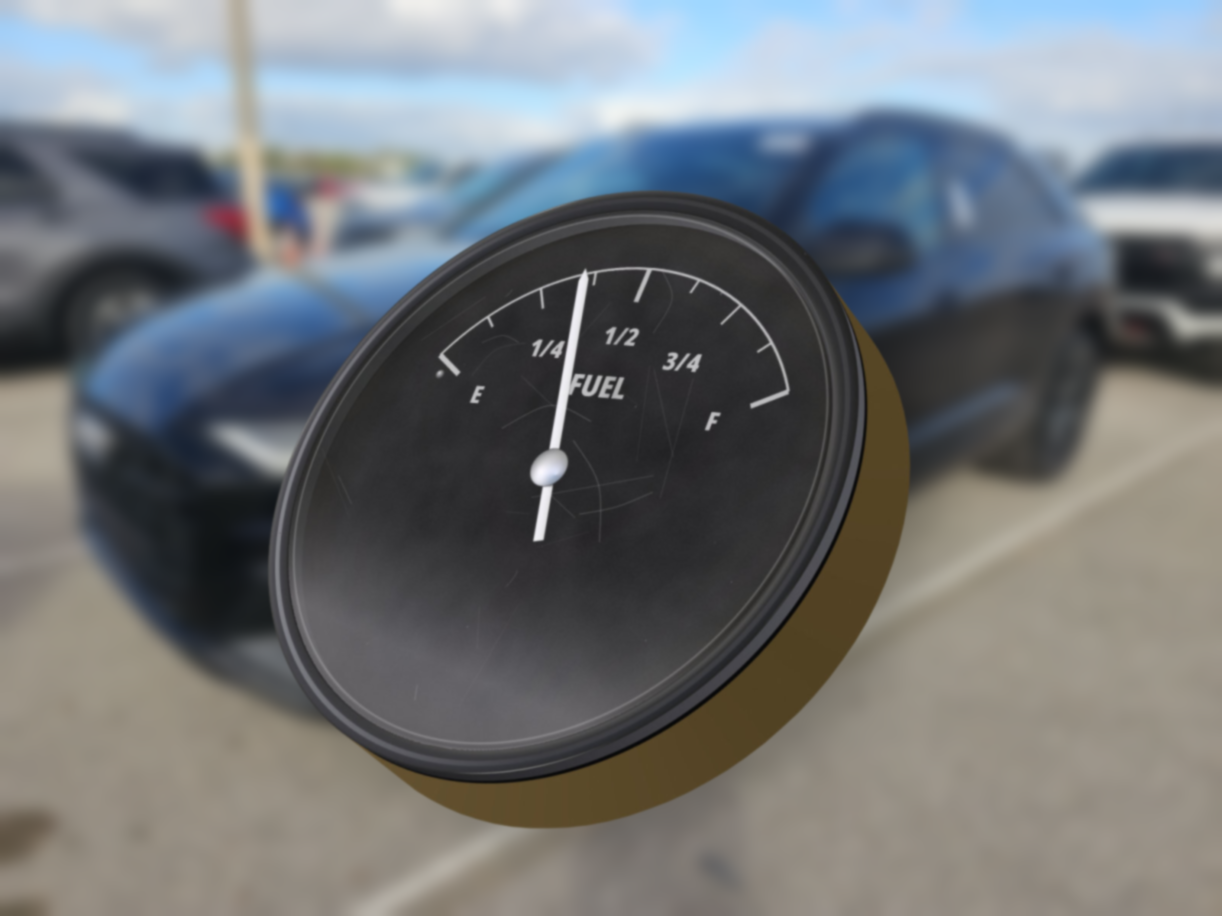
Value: 0.375
